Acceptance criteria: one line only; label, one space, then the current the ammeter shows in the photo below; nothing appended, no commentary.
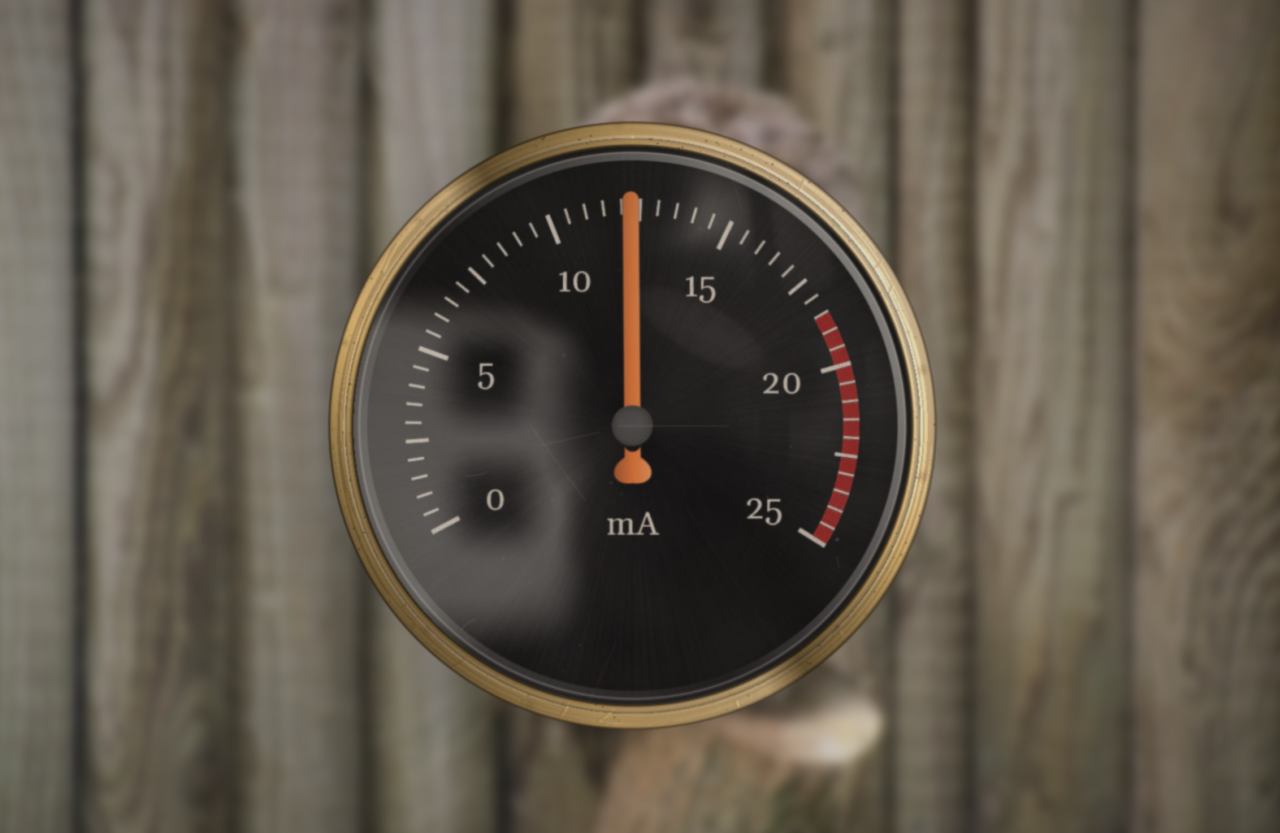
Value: 12.25 mA
